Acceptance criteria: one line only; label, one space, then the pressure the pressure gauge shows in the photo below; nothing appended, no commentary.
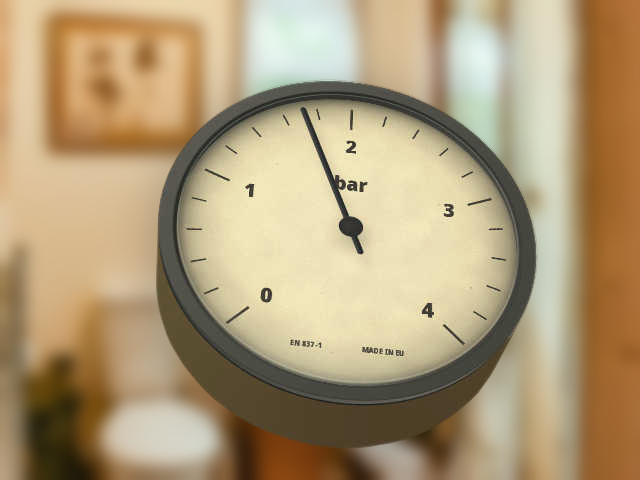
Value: 1.7 bar
